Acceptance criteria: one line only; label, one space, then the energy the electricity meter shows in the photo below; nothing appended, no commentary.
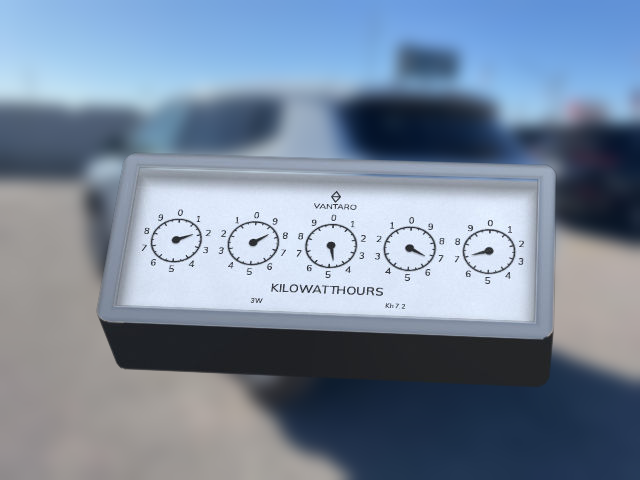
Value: 18467 kWh
